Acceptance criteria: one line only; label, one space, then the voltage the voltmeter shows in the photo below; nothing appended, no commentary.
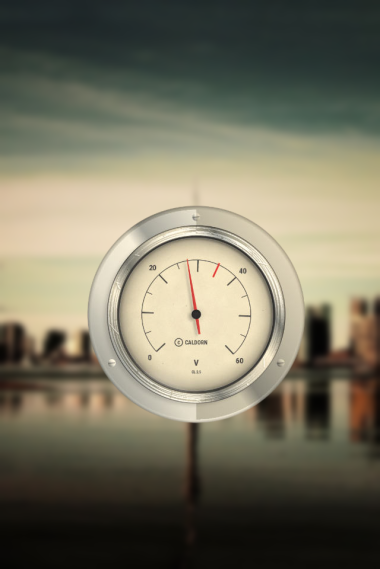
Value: 27.5 V
